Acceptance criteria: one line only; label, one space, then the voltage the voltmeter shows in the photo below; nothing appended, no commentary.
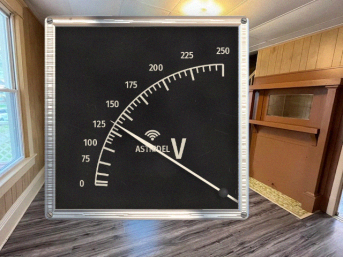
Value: 135 V
